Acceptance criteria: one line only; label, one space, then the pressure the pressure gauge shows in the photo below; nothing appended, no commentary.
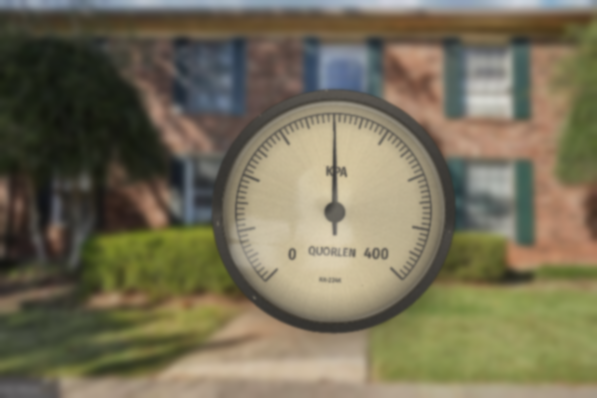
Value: 200 kPa
